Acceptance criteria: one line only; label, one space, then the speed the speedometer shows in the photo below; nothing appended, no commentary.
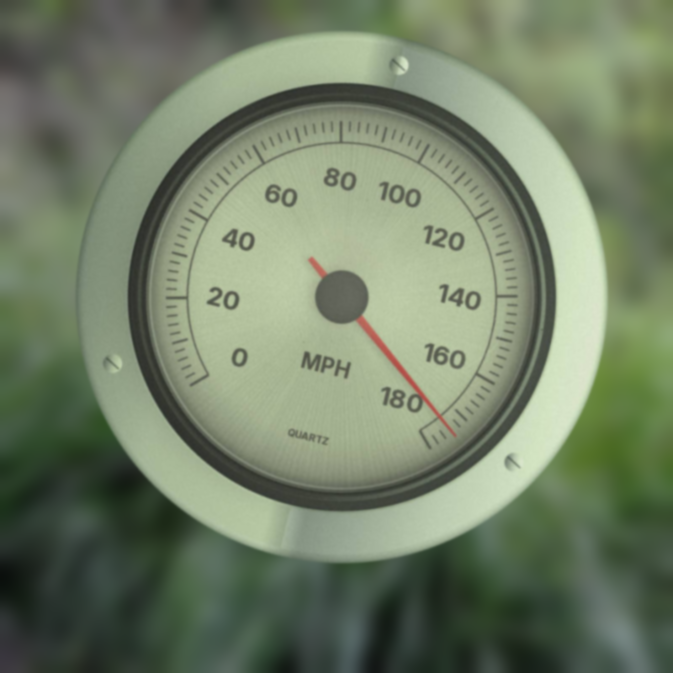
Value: 174 mph
